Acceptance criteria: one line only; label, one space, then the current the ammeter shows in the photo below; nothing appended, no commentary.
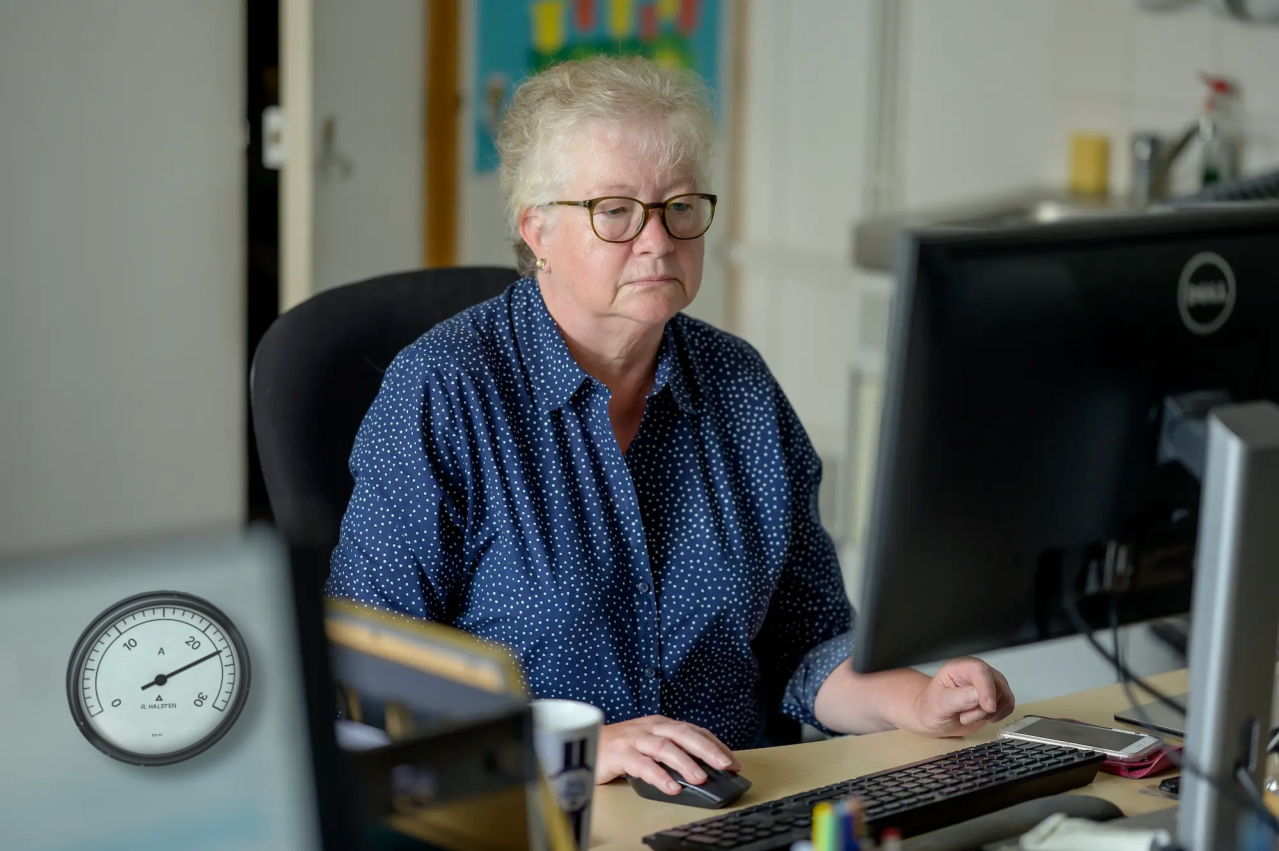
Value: 23 A
